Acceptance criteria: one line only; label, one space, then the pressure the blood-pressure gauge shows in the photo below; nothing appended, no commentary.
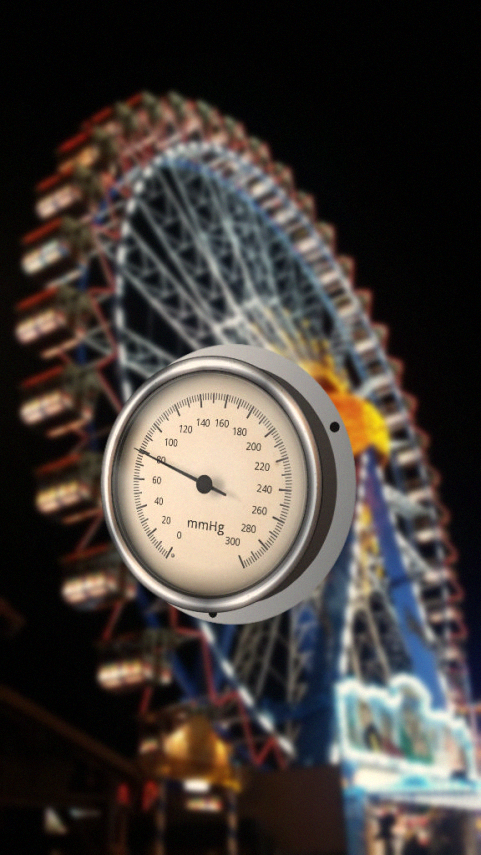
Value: 80 mmHg
